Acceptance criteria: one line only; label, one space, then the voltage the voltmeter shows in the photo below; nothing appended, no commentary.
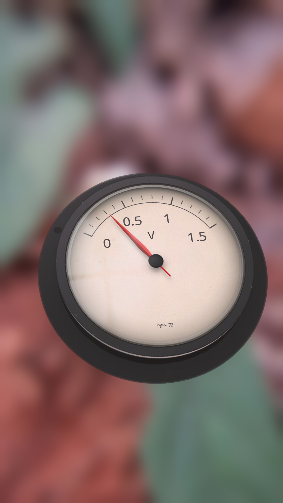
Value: 0.3 V
